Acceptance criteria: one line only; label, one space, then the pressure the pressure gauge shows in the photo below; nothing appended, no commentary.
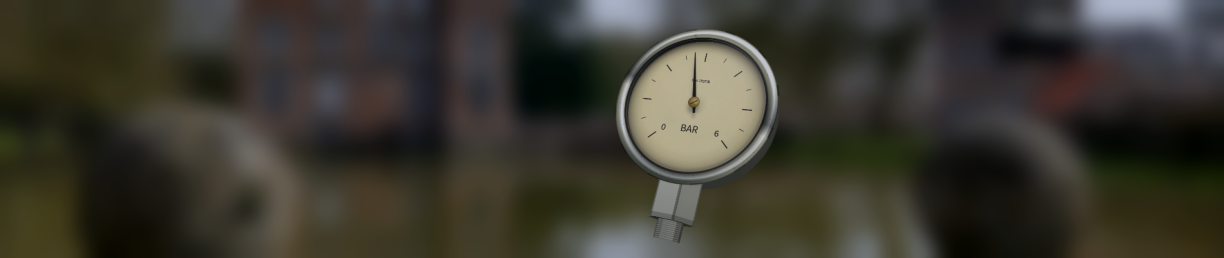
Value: 2.75 bar
